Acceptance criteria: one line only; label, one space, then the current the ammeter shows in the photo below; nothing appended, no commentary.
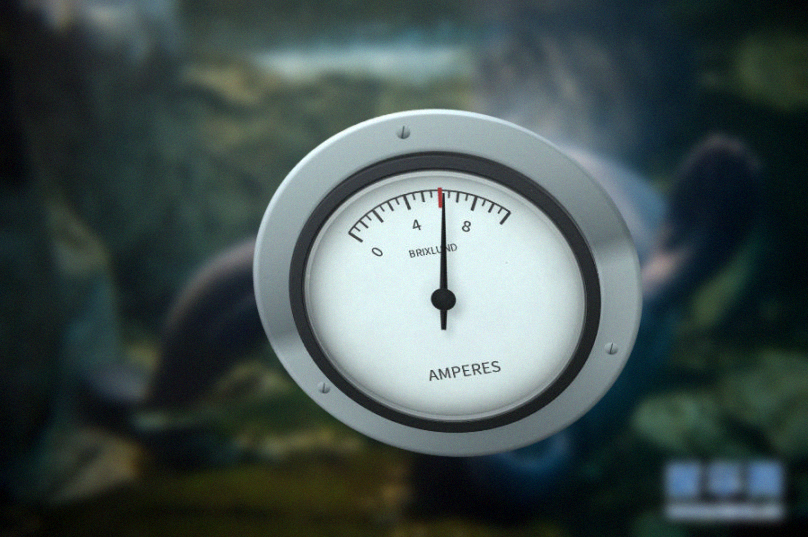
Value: 6.25 A
